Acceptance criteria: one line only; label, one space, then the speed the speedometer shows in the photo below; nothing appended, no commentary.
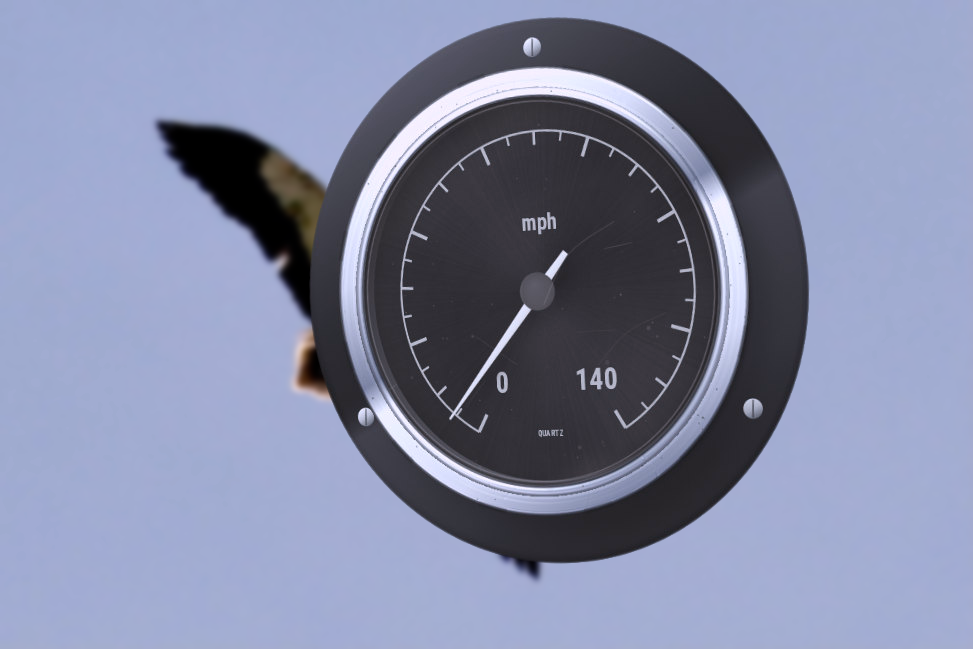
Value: 5 mph
